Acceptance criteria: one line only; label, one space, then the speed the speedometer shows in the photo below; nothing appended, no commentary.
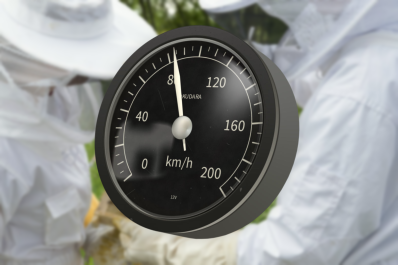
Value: 85 km/h
